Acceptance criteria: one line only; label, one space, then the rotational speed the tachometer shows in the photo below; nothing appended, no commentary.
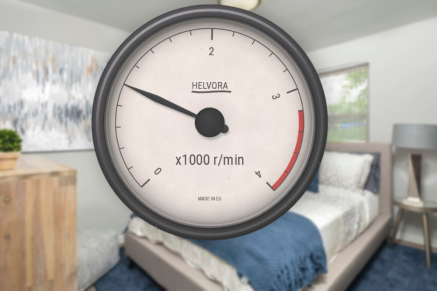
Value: 1000 rpm
